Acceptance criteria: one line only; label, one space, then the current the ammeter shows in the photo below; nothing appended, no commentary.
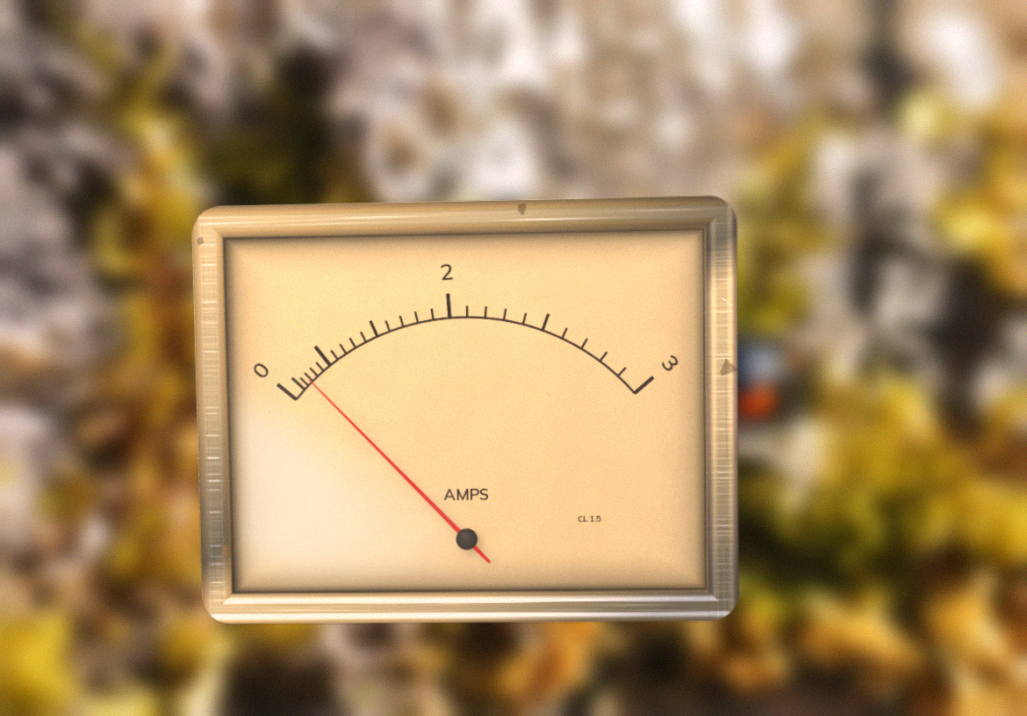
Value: 0.7 A
